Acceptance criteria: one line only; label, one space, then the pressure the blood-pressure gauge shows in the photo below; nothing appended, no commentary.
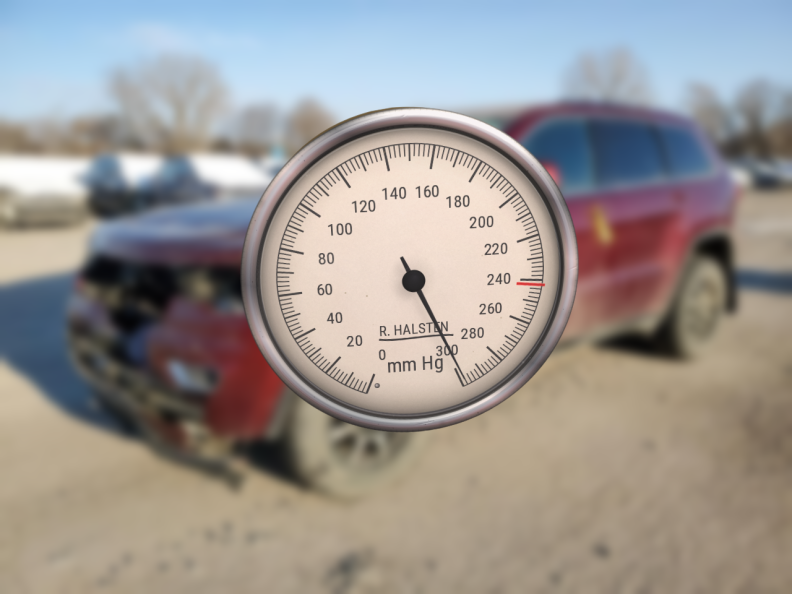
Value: 298 mmHg
